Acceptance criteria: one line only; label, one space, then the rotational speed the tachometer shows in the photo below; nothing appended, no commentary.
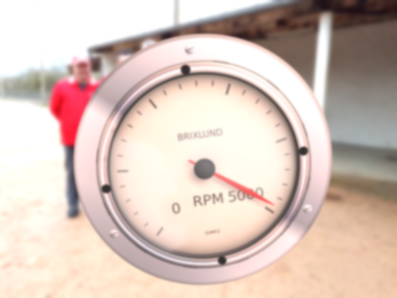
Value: 4900 rpm
